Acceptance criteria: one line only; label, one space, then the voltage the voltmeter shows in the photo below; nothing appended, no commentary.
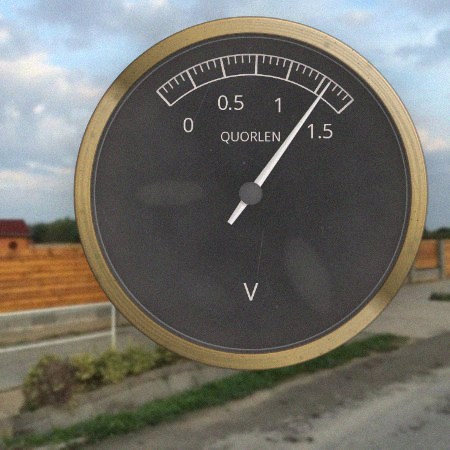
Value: 1.3 V
